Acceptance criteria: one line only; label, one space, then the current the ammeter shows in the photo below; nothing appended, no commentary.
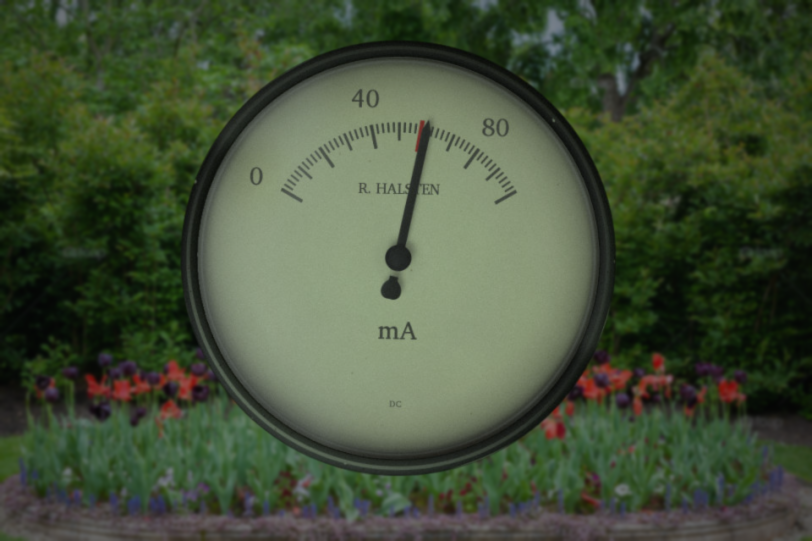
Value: 60 mA
